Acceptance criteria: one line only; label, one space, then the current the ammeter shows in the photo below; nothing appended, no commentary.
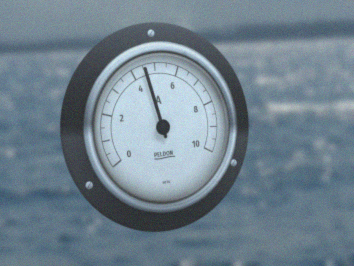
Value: 4.5 A
